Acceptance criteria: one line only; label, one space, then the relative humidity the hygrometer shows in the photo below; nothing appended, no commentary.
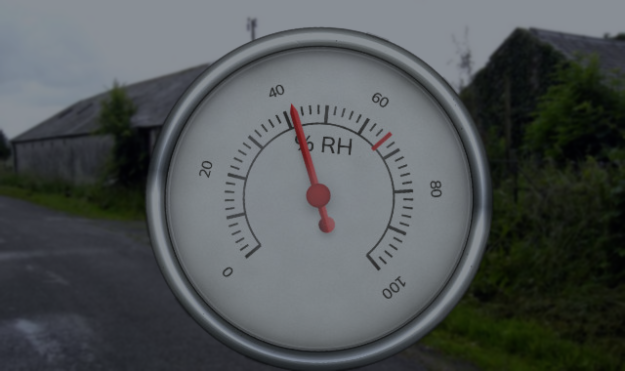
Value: 42 %
